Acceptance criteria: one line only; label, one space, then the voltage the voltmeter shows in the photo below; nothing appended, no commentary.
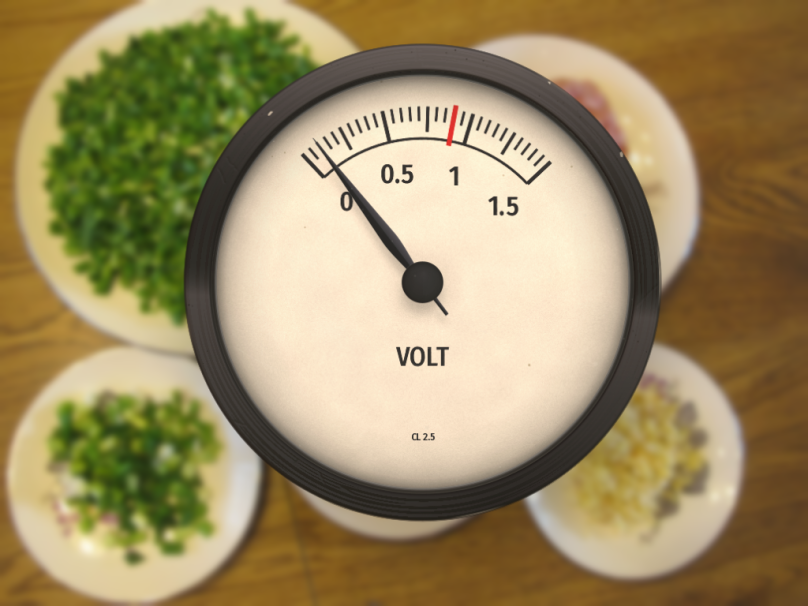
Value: 0.1 V
